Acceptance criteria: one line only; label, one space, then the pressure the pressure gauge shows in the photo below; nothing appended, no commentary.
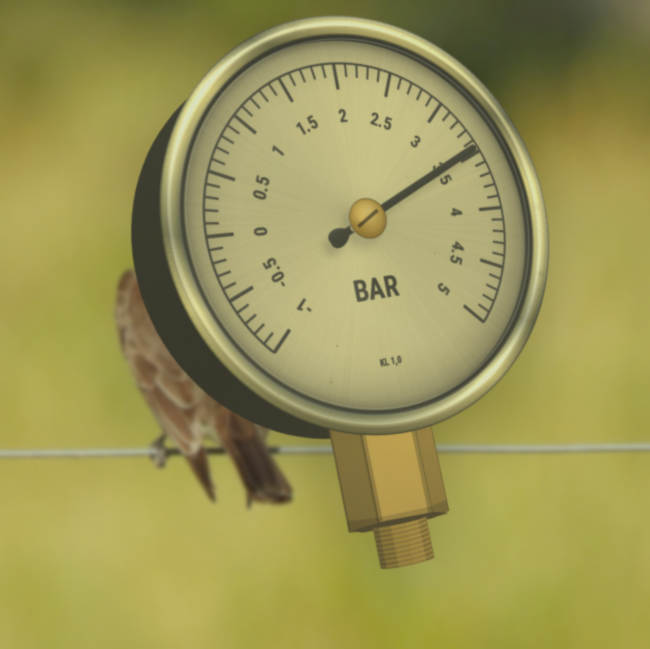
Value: 3.45 bar
